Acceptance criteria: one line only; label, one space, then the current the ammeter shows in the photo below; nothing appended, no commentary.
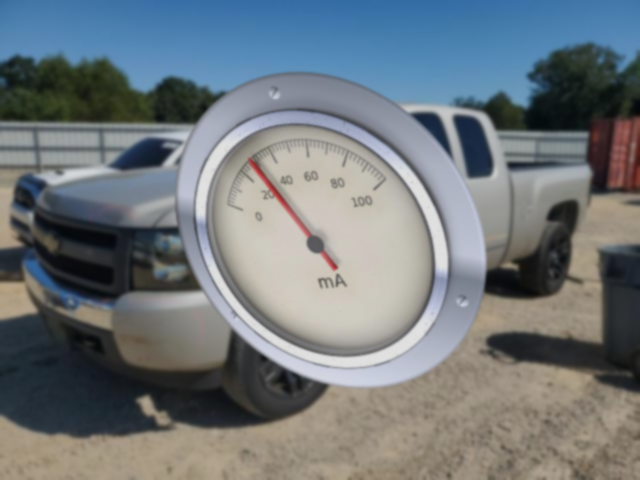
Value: 30 mA
